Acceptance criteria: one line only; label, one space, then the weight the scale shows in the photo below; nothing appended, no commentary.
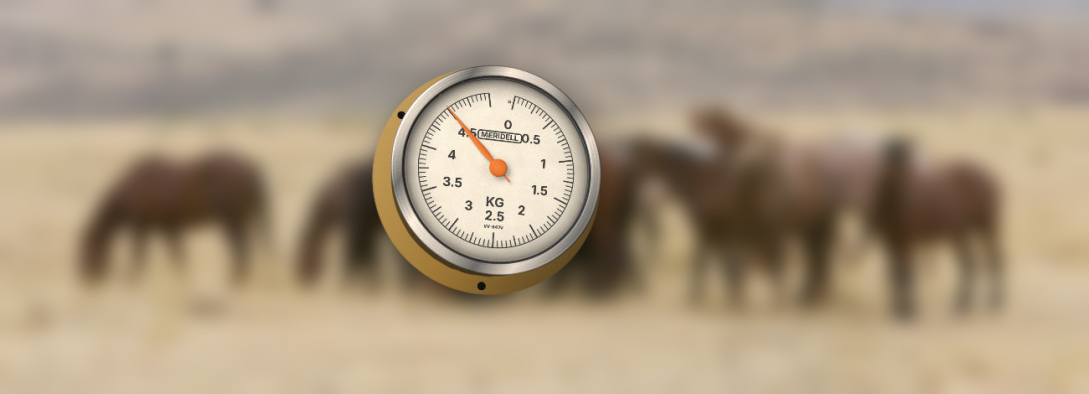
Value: 4.5 kg
